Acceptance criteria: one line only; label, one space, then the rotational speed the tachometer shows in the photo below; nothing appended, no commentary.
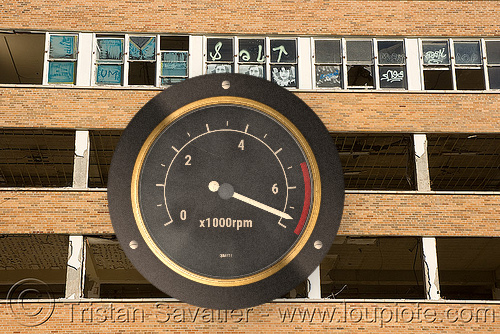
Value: 6750 rpm
